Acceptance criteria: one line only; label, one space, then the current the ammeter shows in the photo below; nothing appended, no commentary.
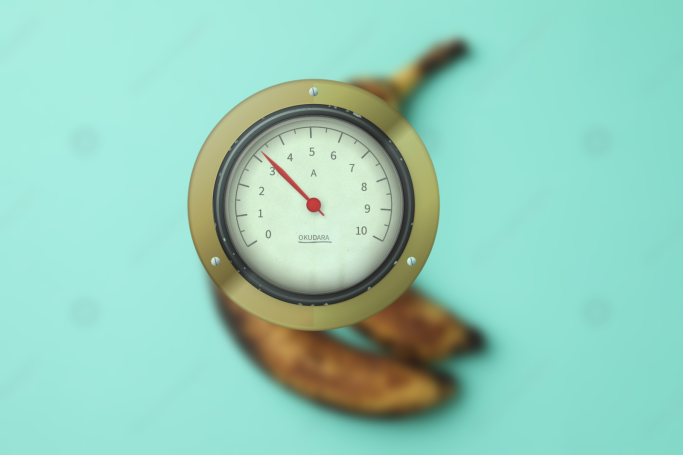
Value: 3.25 A
